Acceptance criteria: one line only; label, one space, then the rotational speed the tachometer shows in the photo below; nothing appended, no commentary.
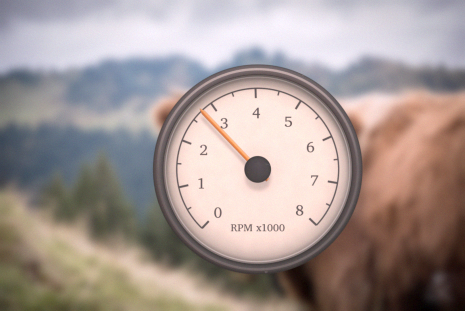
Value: 2750 rpm
